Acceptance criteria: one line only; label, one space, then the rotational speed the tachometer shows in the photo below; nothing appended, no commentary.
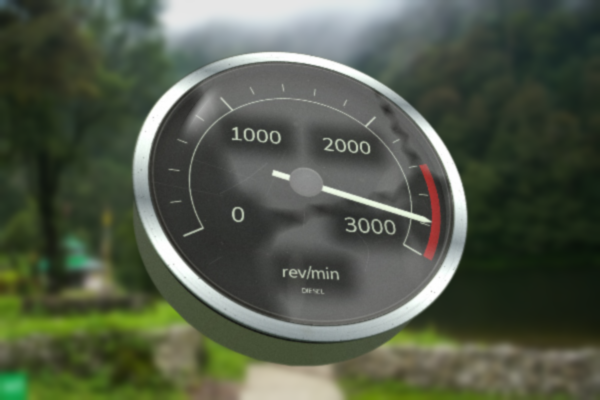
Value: 2800 rpm
